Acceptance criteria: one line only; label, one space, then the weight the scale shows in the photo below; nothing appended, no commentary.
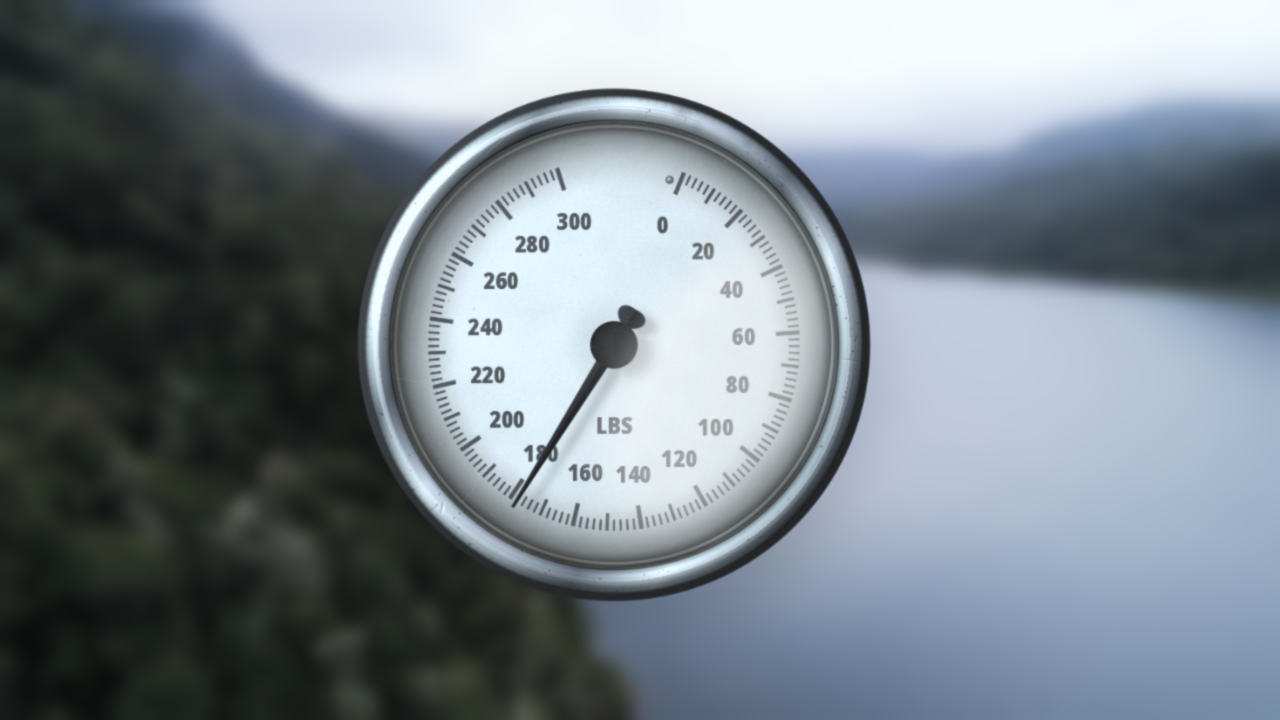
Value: 178 lb
